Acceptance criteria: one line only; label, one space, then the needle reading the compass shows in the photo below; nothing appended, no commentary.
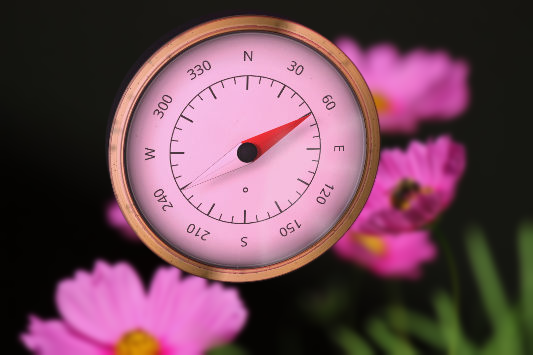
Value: 60 °
